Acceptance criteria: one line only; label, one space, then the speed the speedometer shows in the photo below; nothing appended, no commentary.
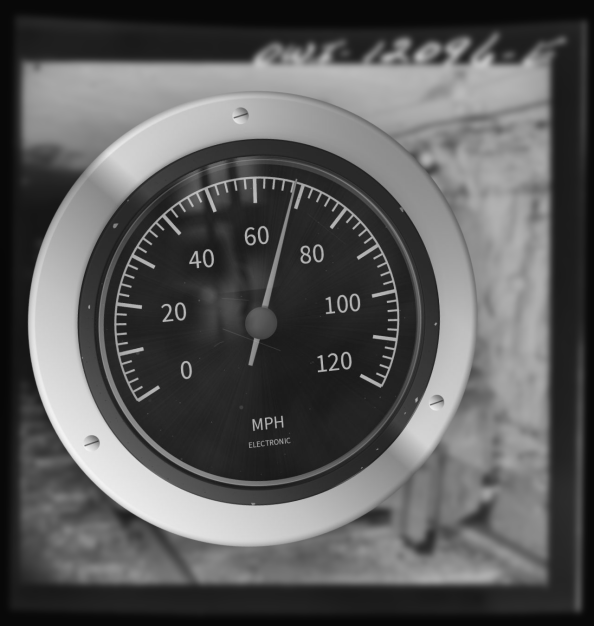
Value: 68 mph
